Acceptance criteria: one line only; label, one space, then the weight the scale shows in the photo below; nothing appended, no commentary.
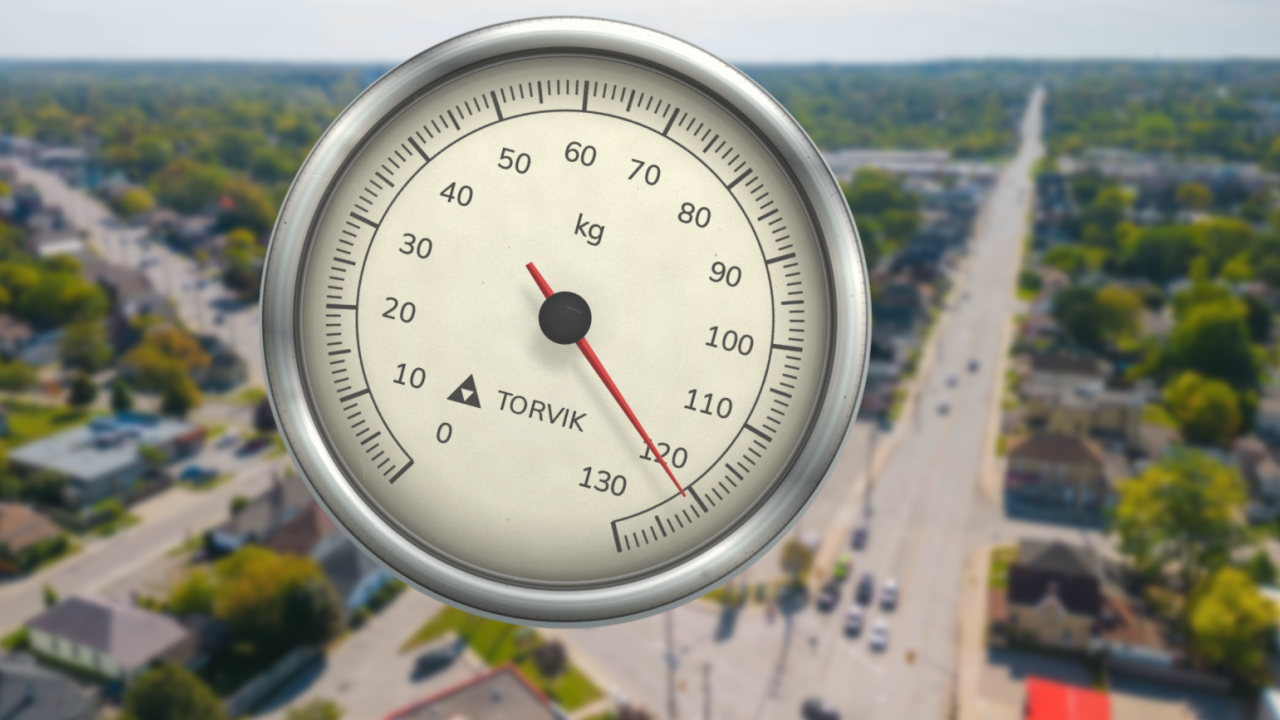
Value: 121 kg
